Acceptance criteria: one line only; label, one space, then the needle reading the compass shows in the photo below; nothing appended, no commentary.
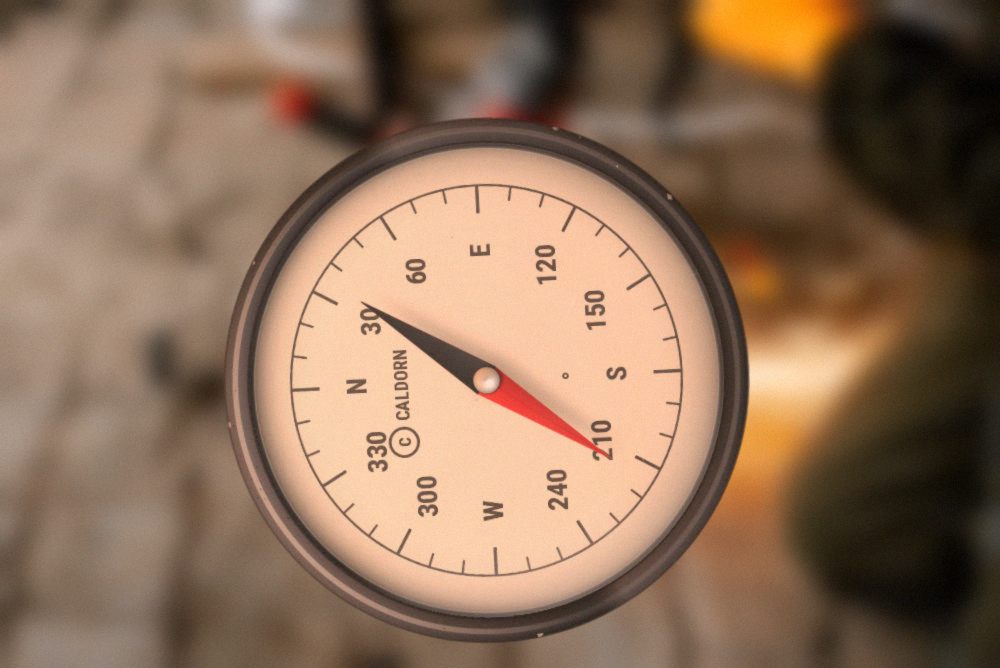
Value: 215 °
